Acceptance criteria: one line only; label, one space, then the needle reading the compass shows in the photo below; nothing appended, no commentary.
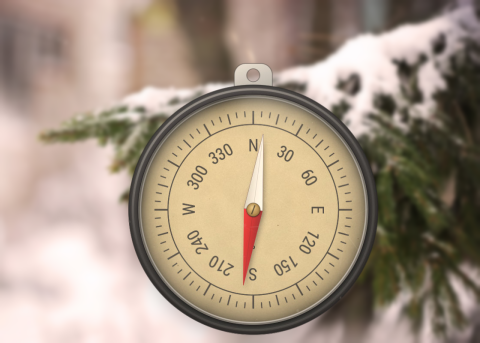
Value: 187.5 °
